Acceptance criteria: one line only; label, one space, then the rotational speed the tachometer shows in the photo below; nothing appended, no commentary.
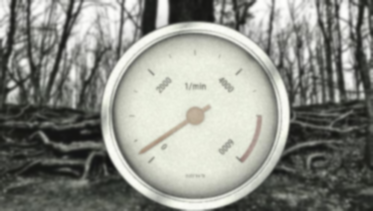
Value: 250 rpm
